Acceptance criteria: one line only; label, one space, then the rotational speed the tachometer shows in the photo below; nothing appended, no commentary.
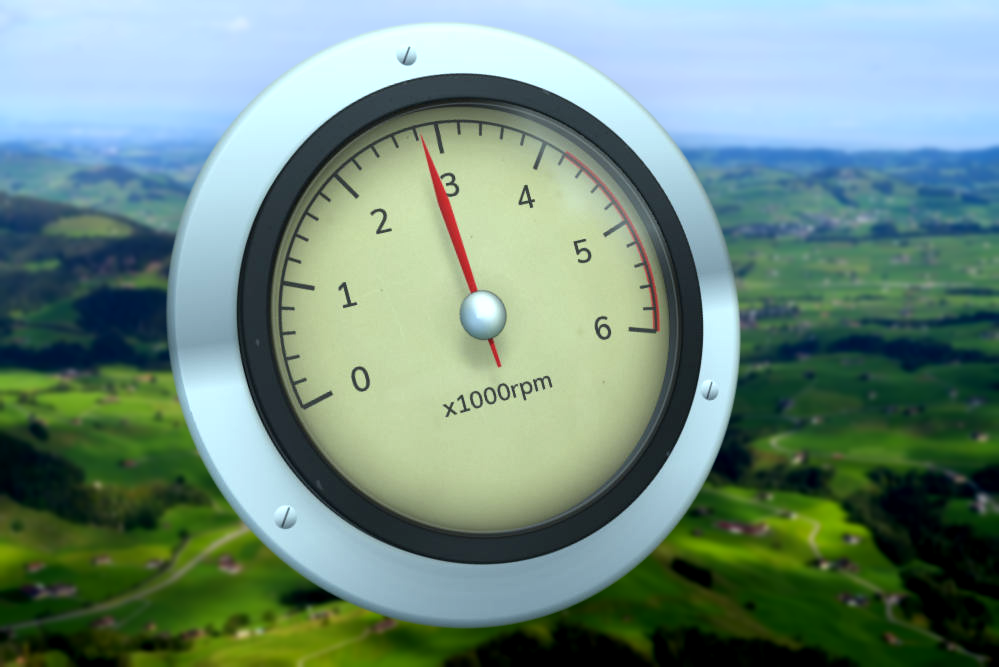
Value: 2800 rpm
